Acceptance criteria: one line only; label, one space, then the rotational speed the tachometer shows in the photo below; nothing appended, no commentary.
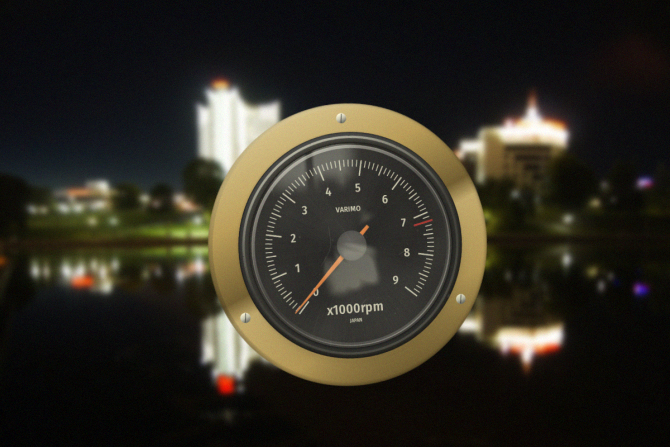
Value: 100 rpm
